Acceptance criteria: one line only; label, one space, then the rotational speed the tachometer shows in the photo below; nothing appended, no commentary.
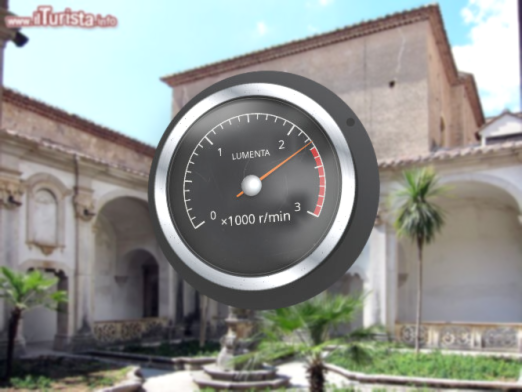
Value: 2250 rpm
